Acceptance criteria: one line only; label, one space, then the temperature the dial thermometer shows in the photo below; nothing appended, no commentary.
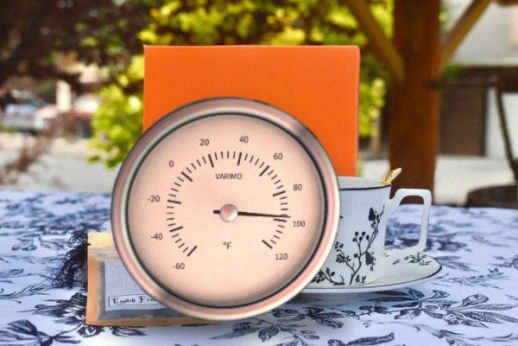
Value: 96 °F
